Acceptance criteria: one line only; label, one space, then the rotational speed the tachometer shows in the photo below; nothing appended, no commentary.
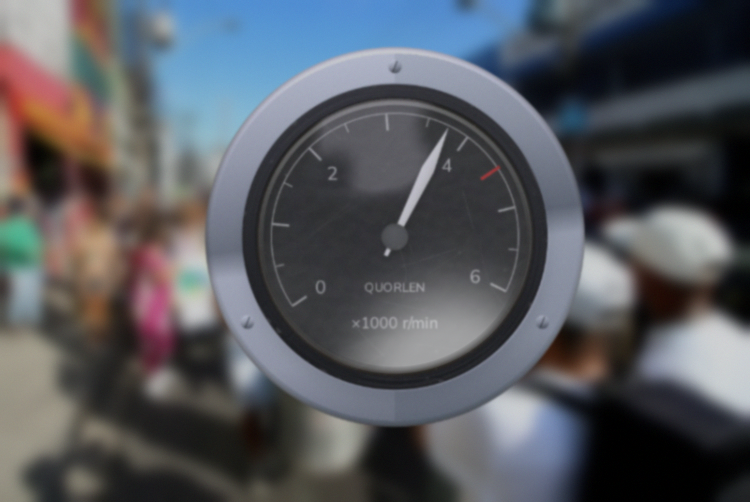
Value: 3750 rpm
